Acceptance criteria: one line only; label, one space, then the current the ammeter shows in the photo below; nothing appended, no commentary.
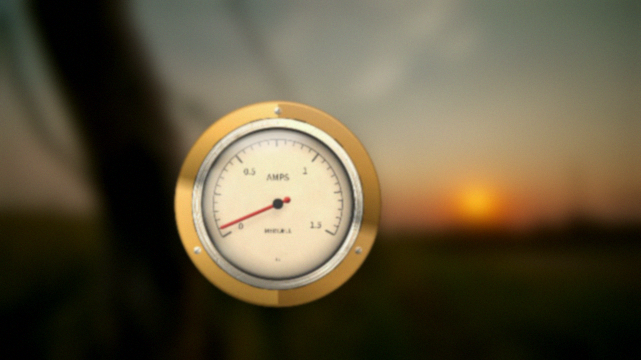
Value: 0.05 A
